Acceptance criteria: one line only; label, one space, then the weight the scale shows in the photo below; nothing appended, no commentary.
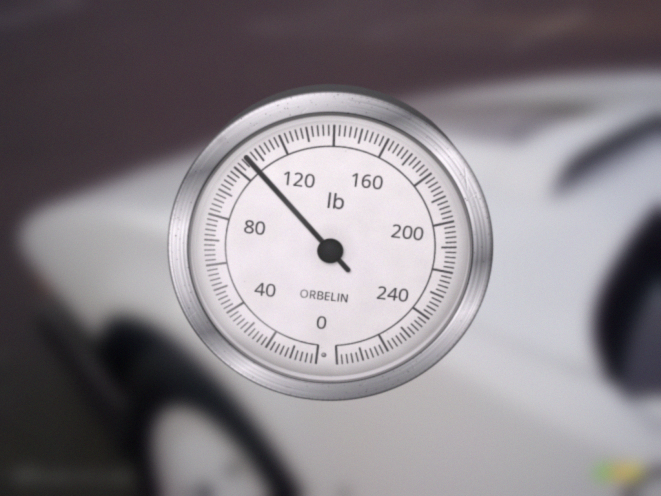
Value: 106 lb
